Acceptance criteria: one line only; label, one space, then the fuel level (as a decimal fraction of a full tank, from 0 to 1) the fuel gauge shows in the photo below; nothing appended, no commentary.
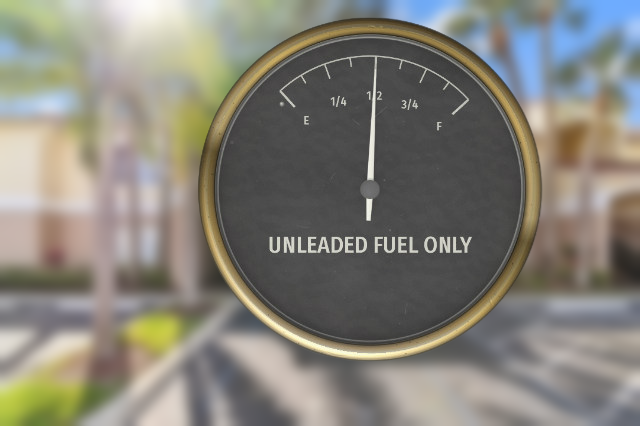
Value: 0.5
